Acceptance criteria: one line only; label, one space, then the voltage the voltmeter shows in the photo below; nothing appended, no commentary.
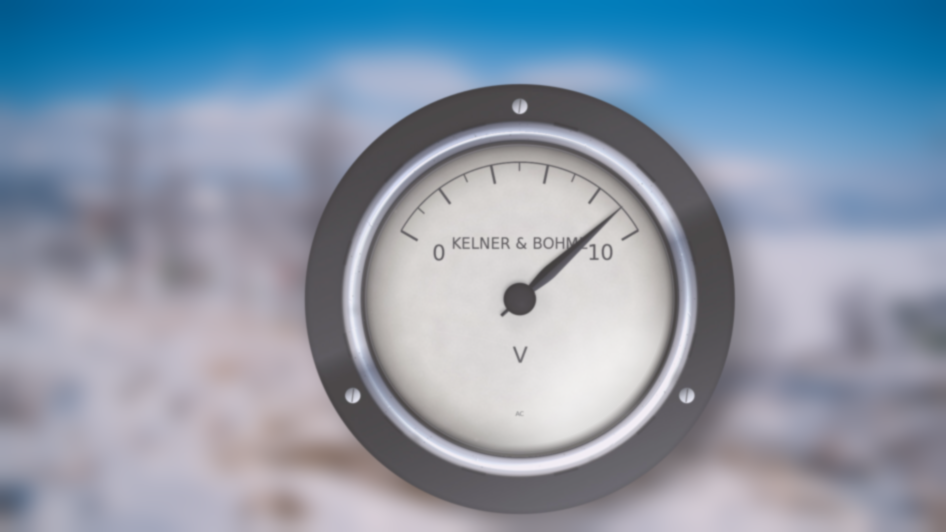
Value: 9 V
